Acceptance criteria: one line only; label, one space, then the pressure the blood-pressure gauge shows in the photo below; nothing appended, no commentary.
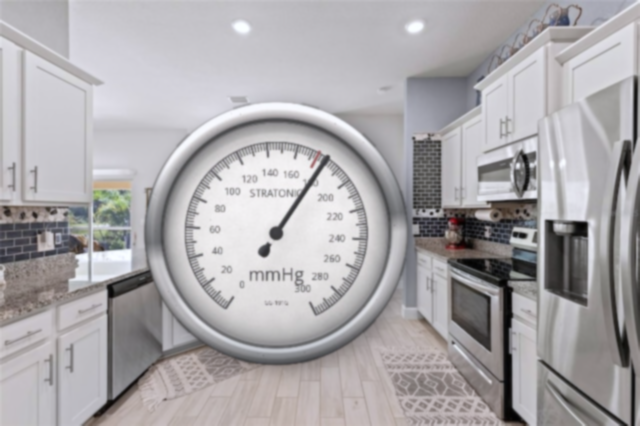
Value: 180 mmHg
